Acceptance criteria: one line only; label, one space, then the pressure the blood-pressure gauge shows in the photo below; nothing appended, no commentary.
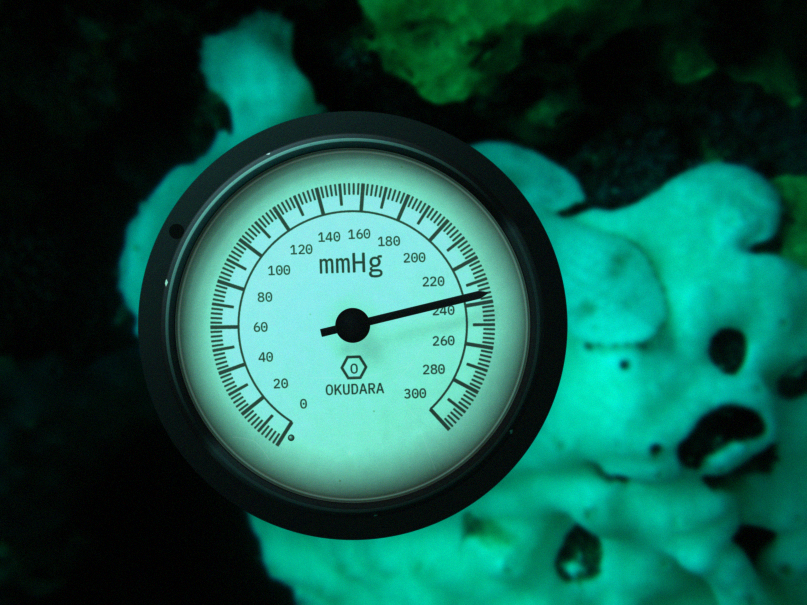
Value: 236 mmHg
